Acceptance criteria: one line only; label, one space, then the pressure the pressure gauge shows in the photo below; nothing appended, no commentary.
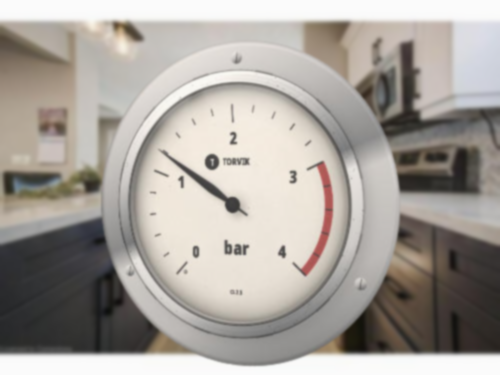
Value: 1.2 bar
